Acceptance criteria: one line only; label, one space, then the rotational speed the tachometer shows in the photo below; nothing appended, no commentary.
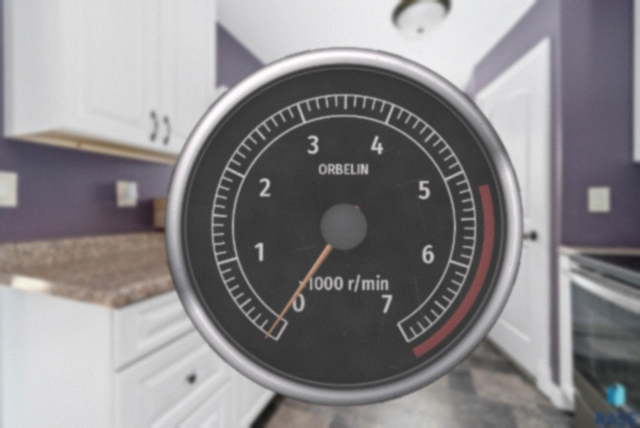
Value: 100 rpm
